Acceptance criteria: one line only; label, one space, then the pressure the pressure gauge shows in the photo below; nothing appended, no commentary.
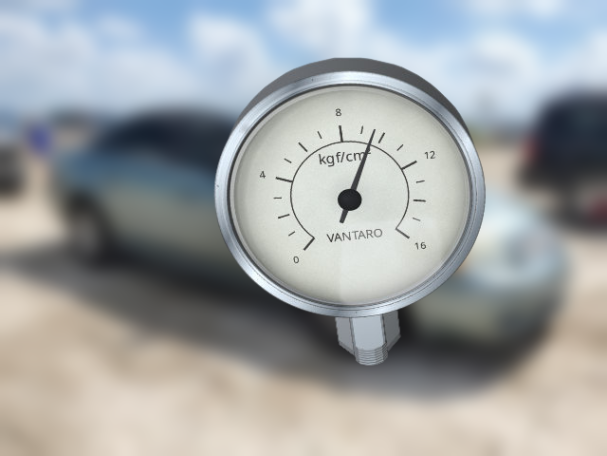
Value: 9.5 kg/cm²
